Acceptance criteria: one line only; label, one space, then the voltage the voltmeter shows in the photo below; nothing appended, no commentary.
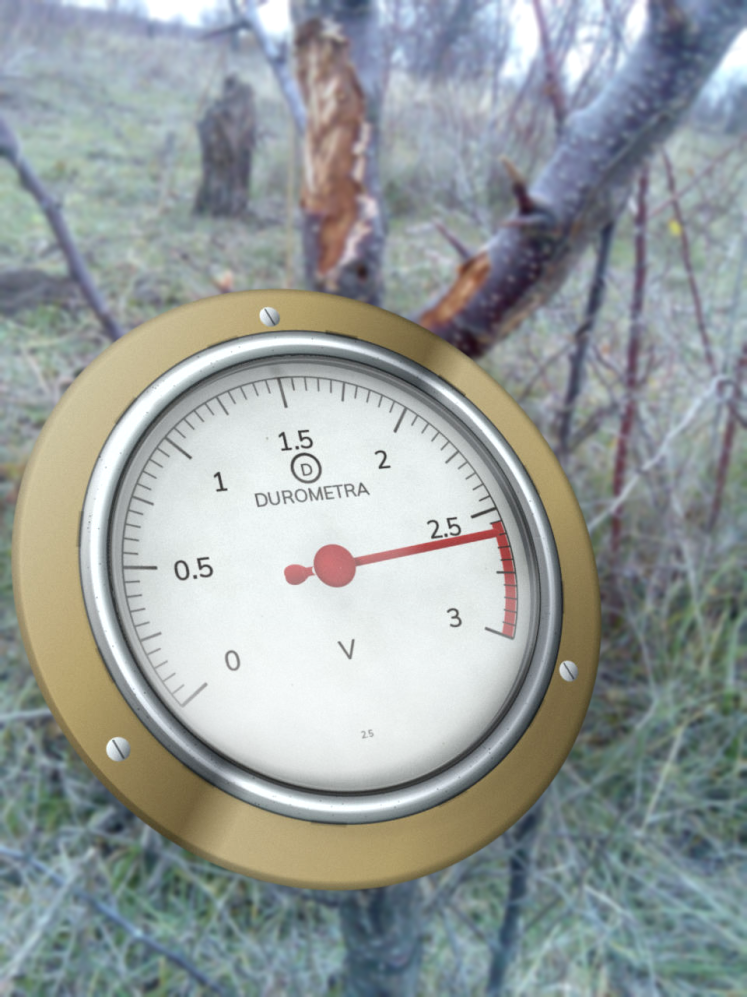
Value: 2.6 V
